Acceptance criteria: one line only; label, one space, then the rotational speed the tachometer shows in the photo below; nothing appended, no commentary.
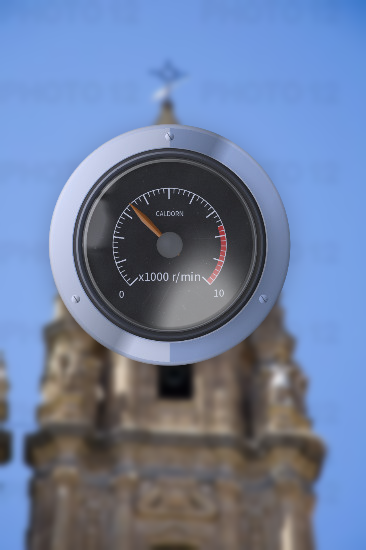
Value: 3400 rpm
